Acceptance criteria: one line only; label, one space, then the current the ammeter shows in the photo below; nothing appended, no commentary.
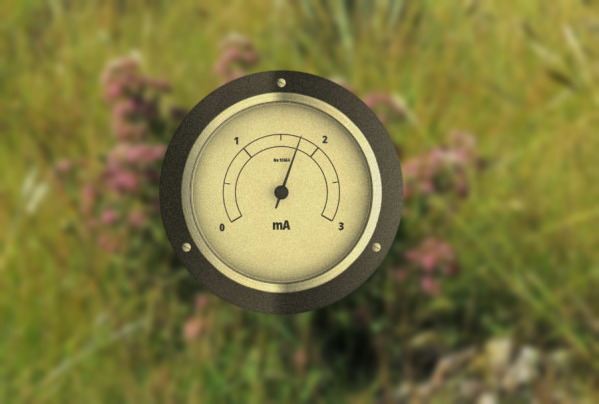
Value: 1.75 mA
